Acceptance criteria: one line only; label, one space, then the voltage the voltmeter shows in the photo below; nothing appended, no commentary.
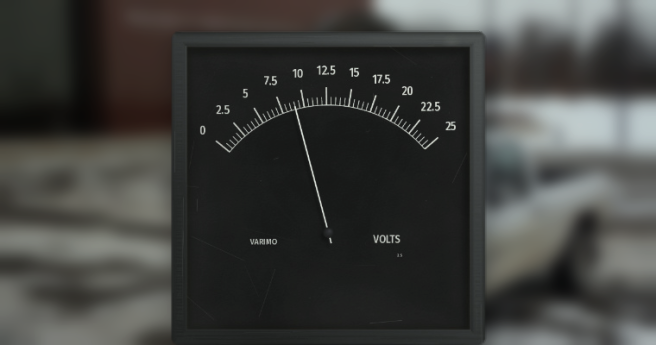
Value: 9 V
